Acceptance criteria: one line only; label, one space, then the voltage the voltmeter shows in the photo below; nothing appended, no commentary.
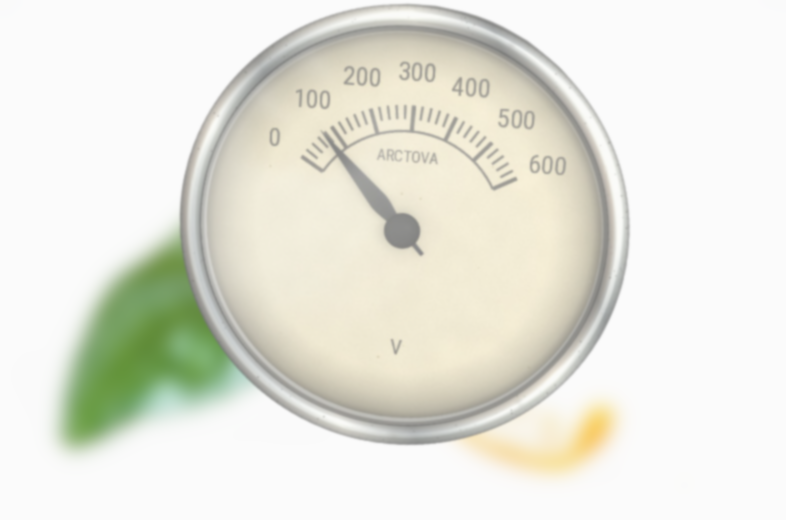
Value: 80 V
